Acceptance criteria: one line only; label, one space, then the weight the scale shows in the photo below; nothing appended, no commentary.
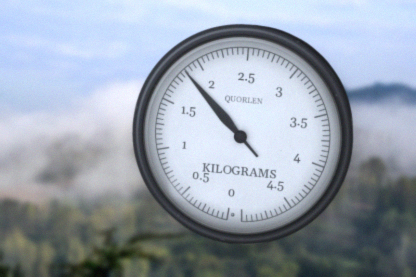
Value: 1.85 kg
